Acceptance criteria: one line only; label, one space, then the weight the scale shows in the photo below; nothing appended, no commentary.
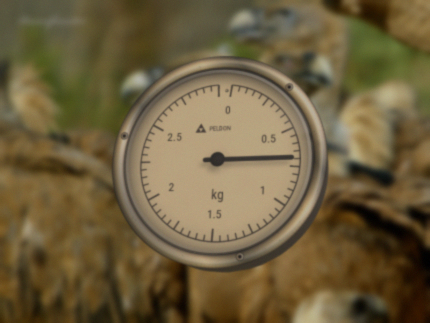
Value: 0.7 kg
